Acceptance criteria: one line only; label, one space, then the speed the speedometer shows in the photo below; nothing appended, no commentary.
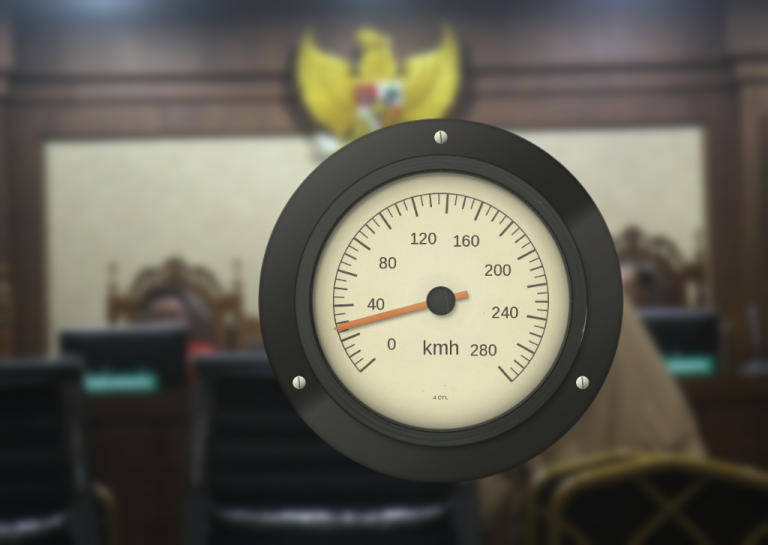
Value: 27.5 km/h
